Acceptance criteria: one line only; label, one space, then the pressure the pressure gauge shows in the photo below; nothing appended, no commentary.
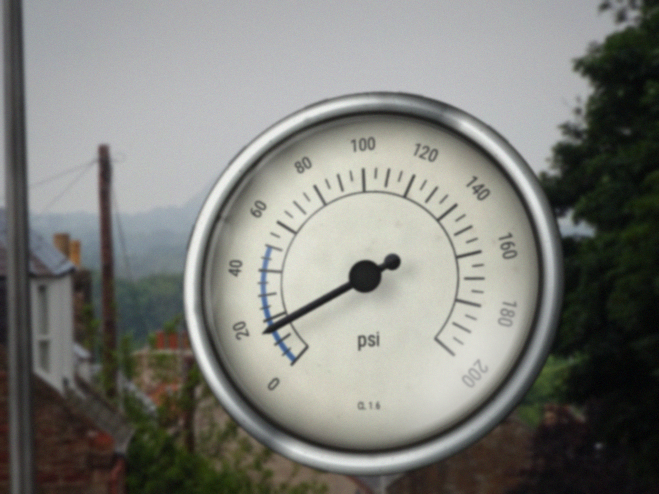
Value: 15 psi
